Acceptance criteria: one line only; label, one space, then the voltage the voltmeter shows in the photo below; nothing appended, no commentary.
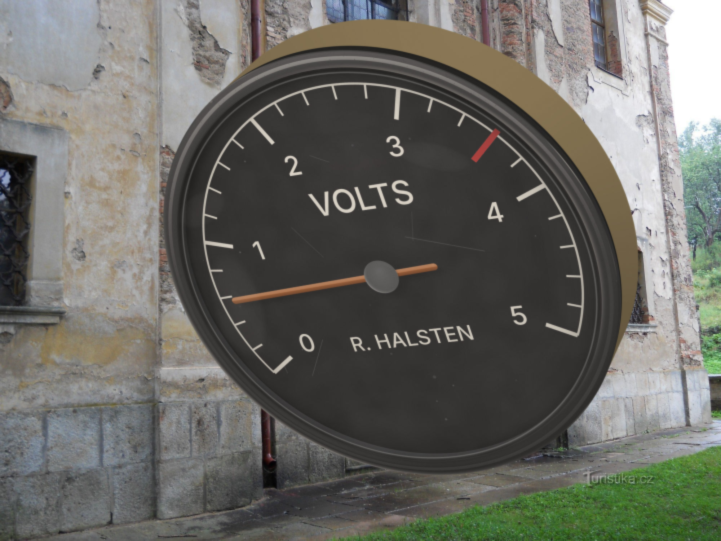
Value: 0.6 V
